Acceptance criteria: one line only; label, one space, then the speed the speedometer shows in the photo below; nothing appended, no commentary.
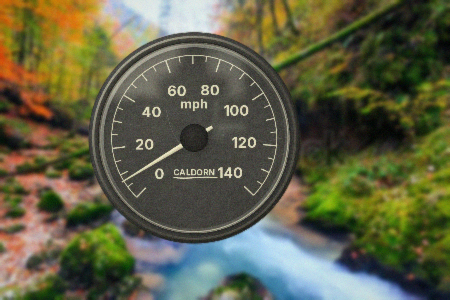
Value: 7.5 mph
